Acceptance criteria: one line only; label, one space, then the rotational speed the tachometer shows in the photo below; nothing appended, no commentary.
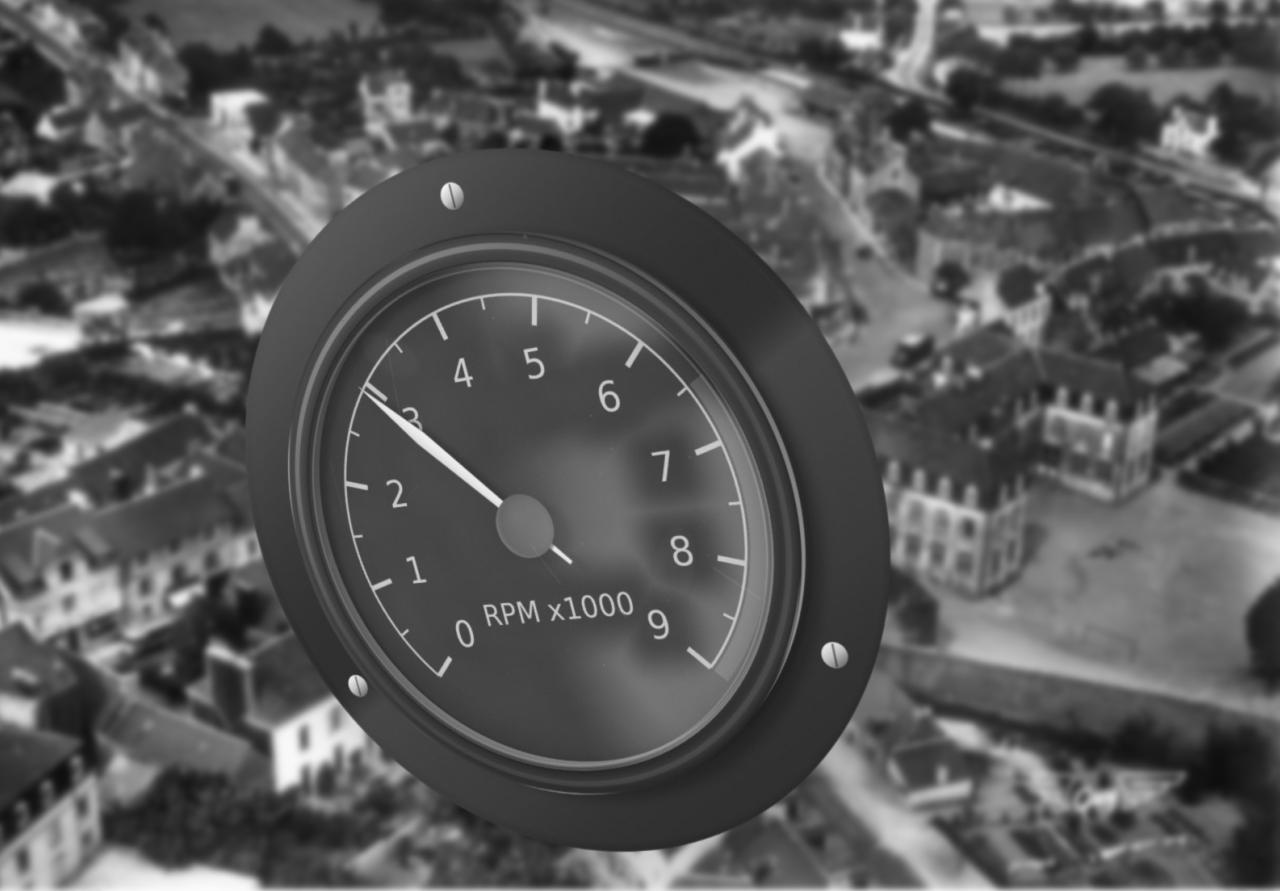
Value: 3000 rpm
